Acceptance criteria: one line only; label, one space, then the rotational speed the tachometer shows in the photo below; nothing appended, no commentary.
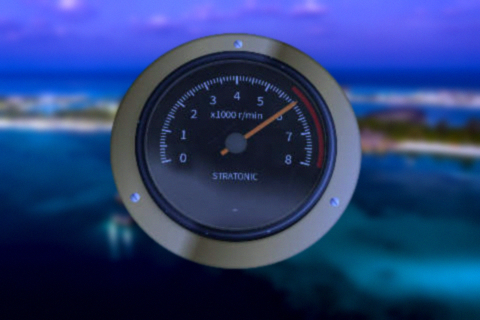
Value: 6000 rpm
